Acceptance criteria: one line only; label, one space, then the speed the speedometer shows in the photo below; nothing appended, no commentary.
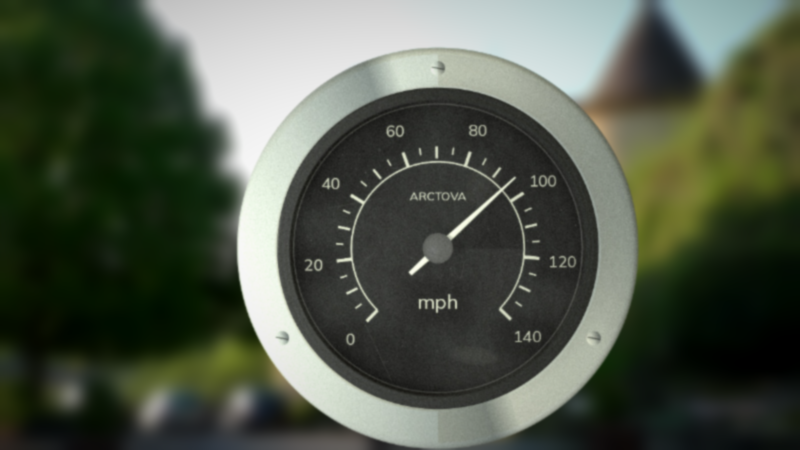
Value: 95 mph
